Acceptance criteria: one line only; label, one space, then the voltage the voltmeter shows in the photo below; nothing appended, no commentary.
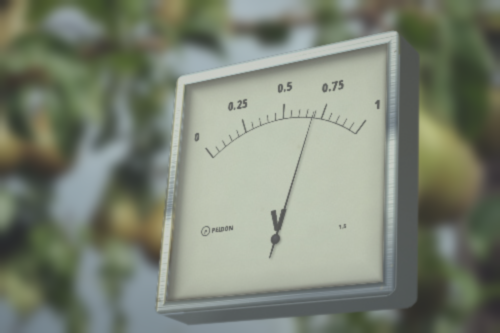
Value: 0.7 V
